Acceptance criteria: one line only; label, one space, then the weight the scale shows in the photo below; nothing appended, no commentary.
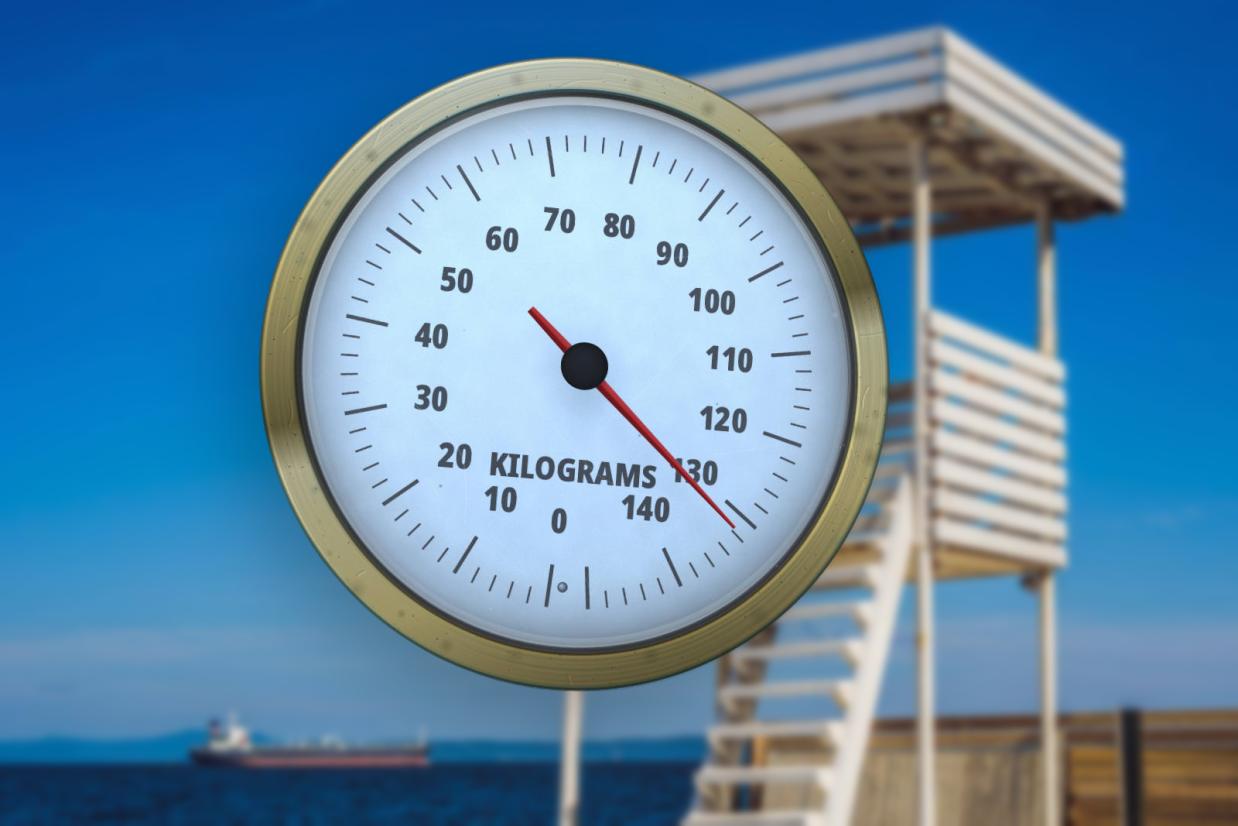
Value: 132 kg
